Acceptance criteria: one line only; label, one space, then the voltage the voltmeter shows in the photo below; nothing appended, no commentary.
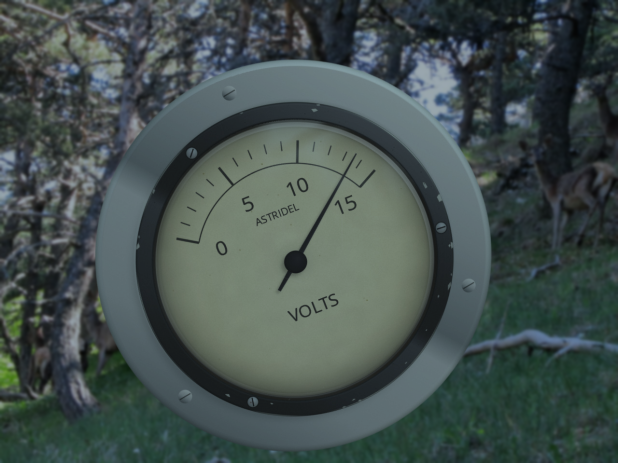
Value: 13.5 V
